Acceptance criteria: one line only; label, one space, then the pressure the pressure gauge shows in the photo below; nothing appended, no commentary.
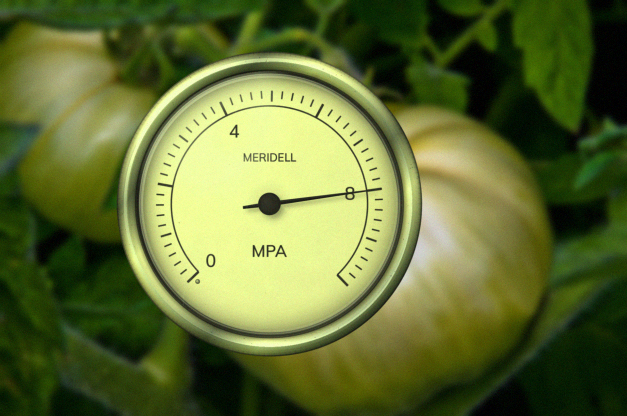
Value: 8 MPa
